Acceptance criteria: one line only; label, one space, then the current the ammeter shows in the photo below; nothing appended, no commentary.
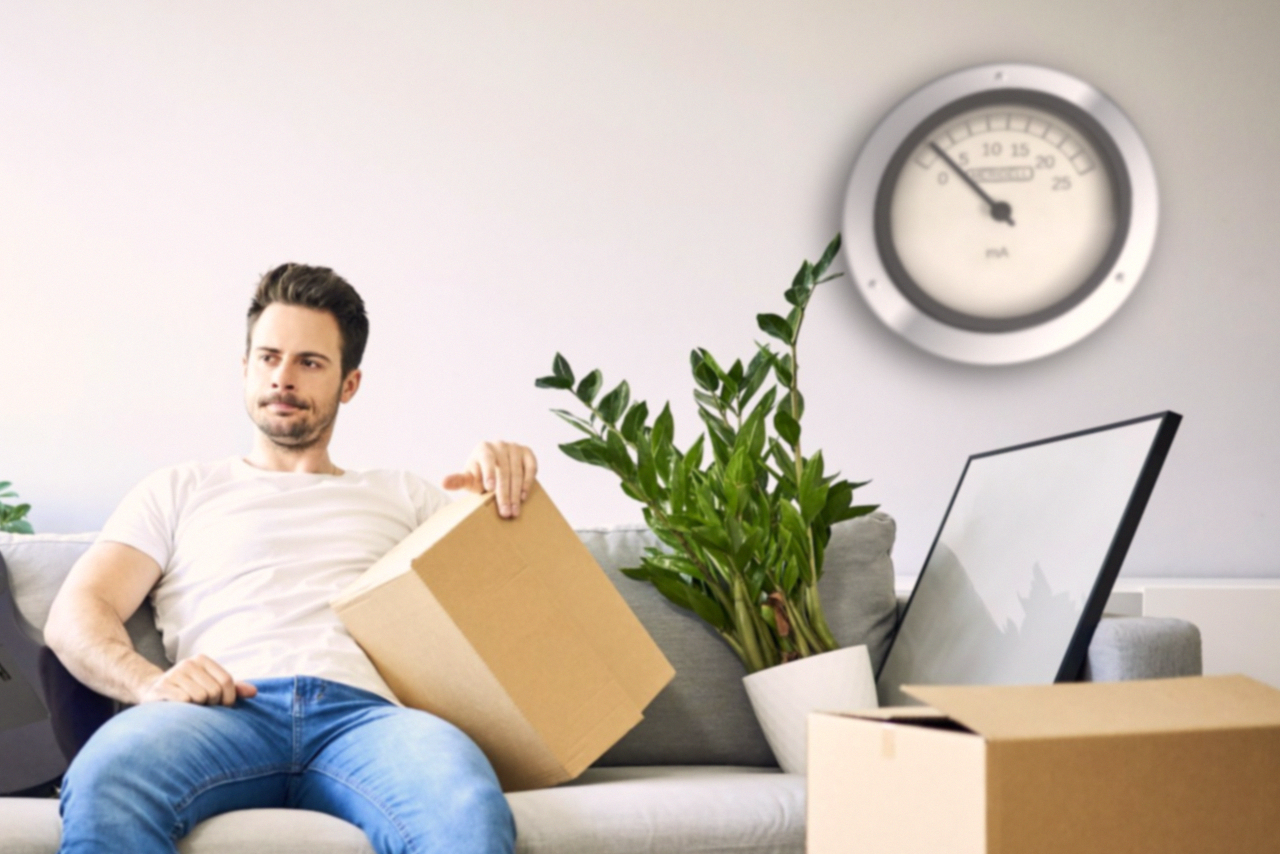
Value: 2.5 mA
